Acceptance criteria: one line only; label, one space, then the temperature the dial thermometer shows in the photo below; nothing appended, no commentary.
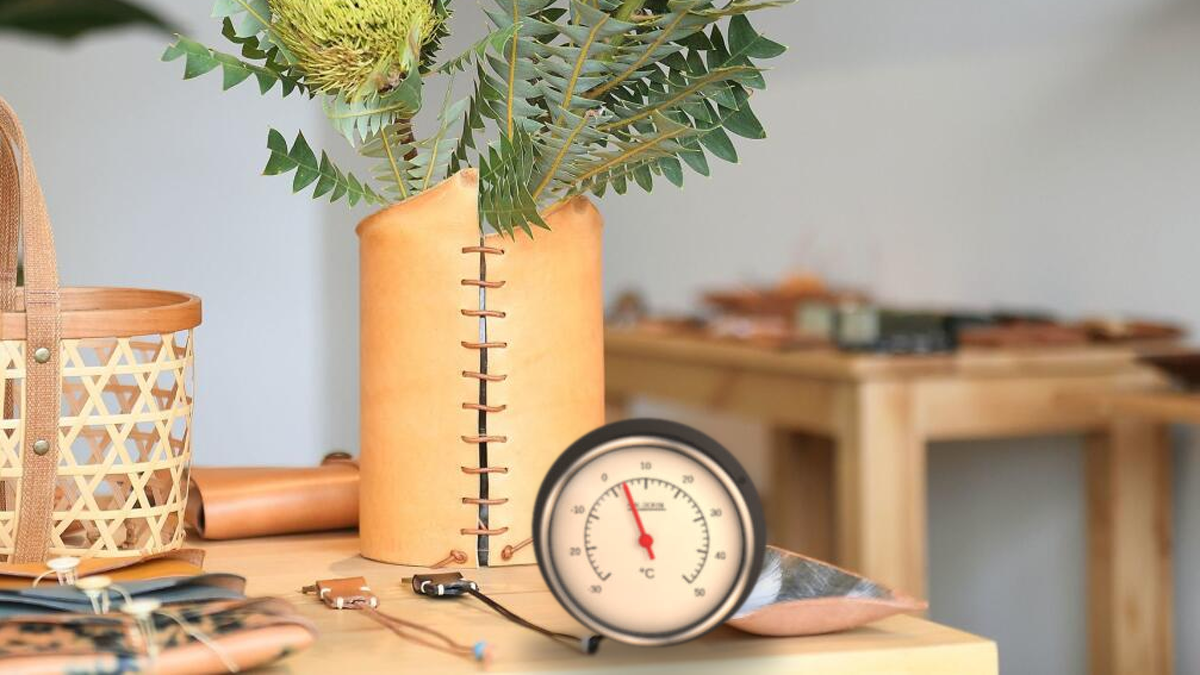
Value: 4 °C
